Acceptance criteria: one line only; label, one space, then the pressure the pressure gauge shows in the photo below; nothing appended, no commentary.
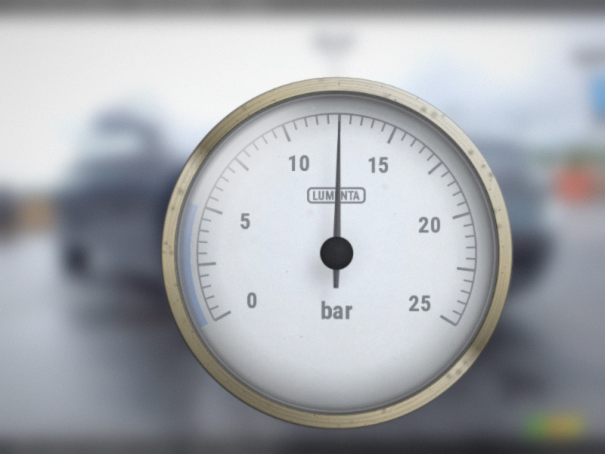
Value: 12.5 bar
